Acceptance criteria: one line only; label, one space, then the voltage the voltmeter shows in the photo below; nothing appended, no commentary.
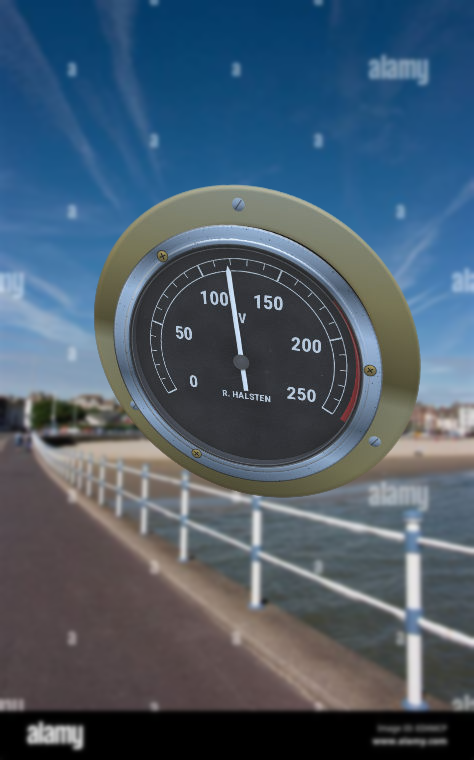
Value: 120 V
